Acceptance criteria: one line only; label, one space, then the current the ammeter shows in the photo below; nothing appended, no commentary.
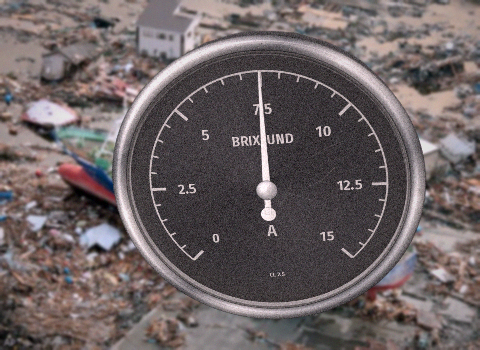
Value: 7.5 A
